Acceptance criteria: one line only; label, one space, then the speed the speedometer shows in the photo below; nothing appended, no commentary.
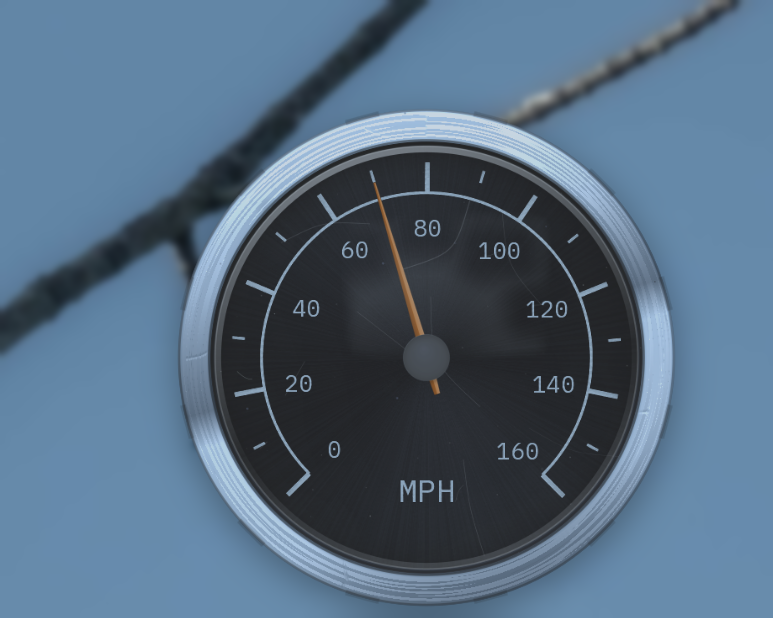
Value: 70 mph
